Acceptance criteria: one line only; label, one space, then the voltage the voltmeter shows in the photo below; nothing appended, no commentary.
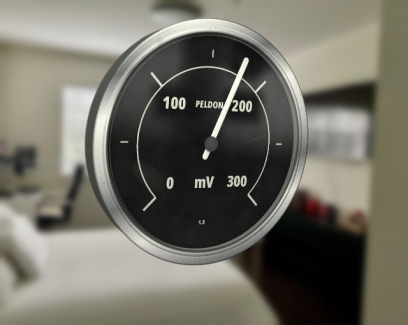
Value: 175 mV
